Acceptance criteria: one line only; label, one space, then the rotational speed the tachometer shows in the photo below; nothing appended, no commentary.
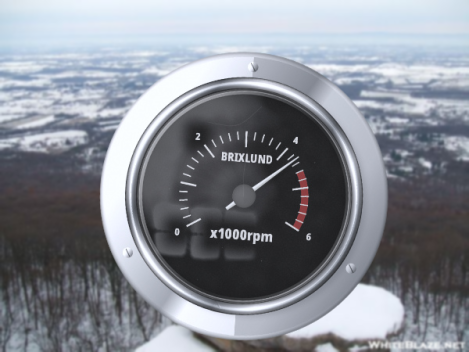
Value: 4300 rpm
